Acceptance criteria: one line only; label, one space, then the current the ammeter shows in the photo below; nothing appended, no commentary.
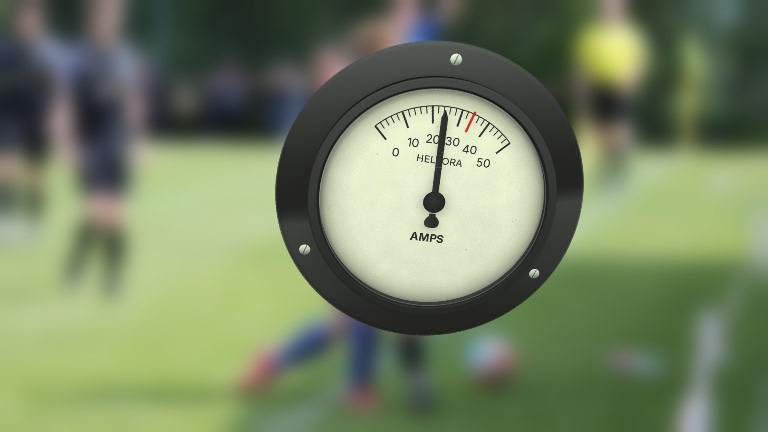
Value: 24 A
